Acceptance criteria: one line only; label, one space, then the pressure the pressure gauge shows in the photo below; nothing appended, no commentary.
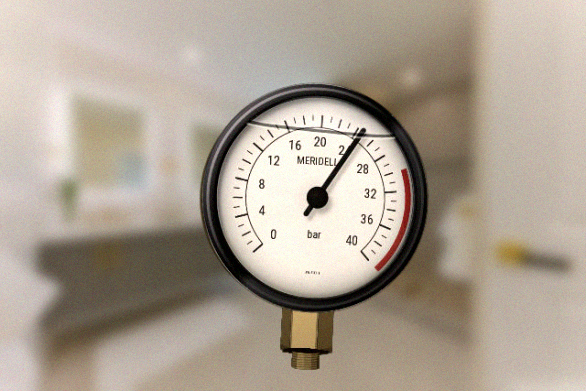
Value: 24.5 bar
